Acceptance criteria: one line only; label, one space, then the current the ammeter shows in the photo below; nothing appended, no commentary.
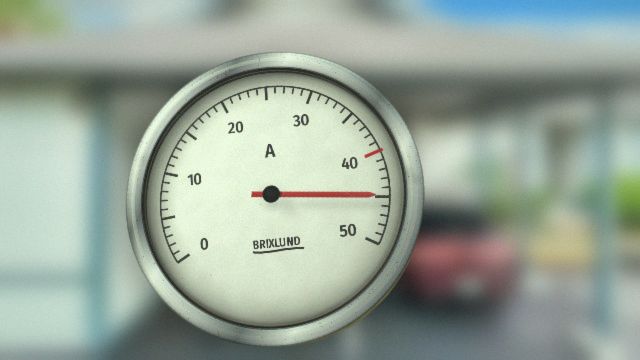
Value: 45 A
